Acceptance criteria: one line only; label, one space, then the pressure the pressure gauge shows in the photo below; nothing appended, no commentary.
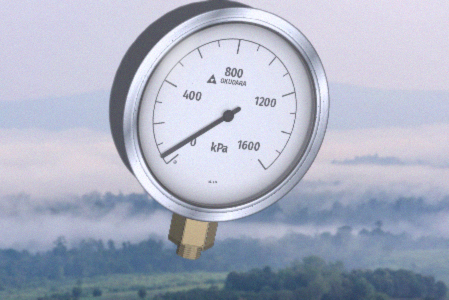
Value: 50 kPa
